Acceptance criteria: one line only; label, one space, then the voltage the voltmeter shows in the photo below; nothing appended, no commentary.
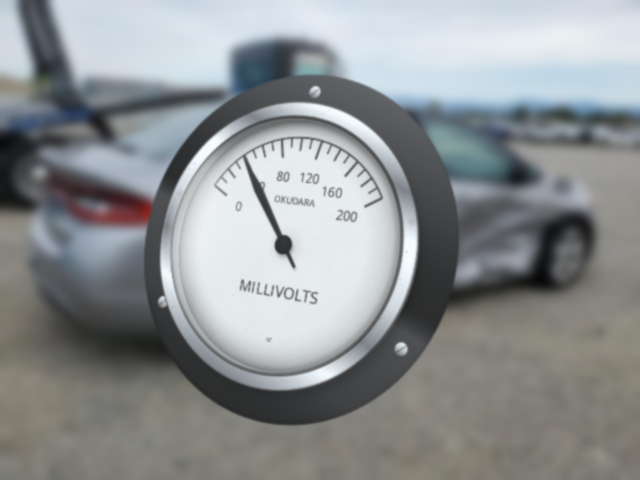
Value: 40 mV
